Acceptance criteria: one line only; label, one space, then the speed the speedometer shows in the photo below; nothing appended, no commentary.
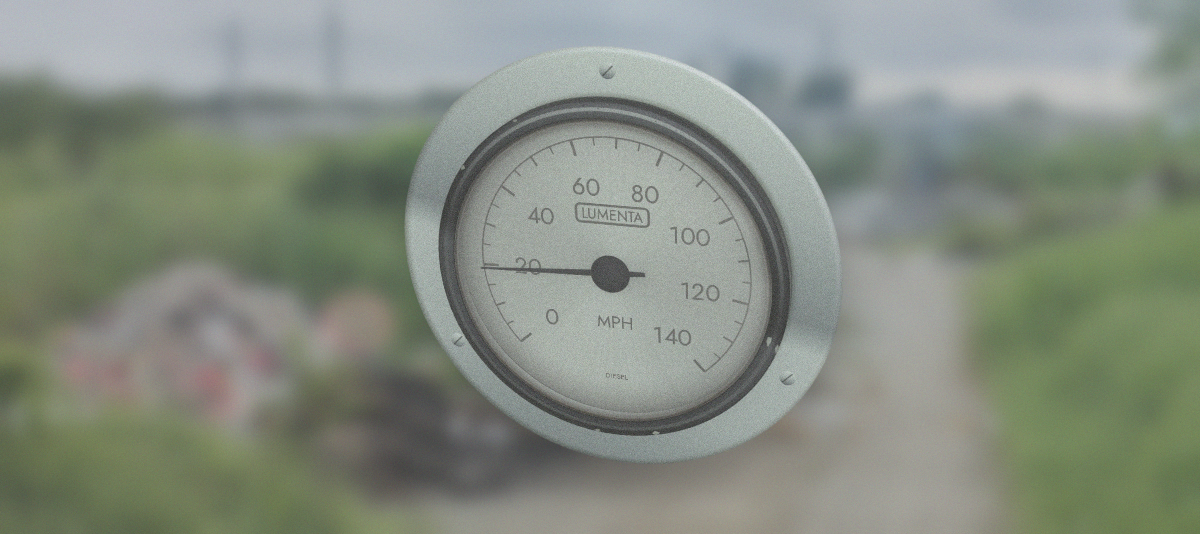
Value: 20 mph
